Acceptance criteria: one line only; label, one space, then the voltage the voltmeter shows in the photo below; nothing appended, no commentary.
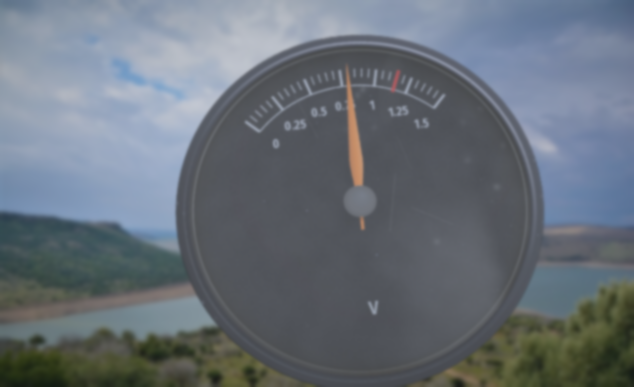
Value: 0.8 V
